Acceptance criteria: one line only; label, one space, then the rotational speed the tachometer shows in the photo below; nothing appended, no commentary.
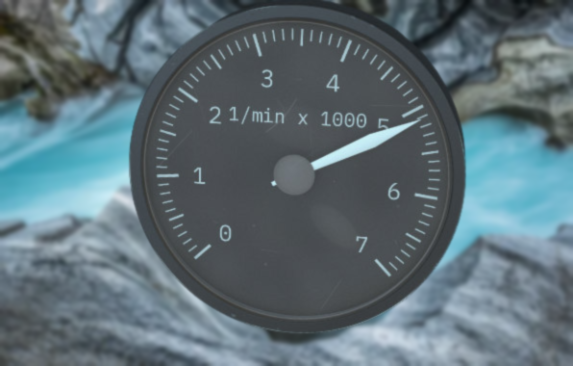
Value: 5100 rpm
